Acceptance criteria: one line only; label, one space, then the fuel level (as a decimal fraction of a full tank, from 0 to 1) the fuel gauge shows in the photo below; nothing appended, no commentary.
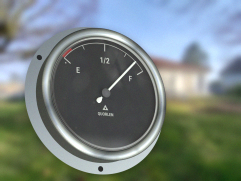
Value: 0.875
